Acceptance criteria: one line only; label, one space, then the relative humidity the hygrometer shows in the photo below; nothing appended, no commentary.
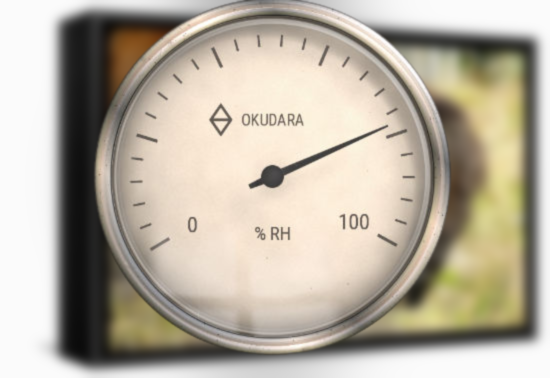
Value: 78 %
